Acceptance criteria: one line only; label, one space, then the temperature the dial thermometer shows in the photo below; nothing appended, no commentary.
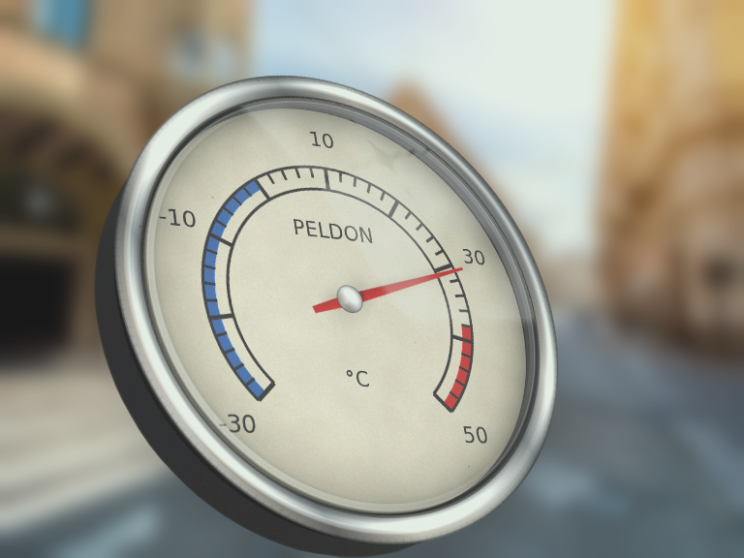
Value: 31 °C
